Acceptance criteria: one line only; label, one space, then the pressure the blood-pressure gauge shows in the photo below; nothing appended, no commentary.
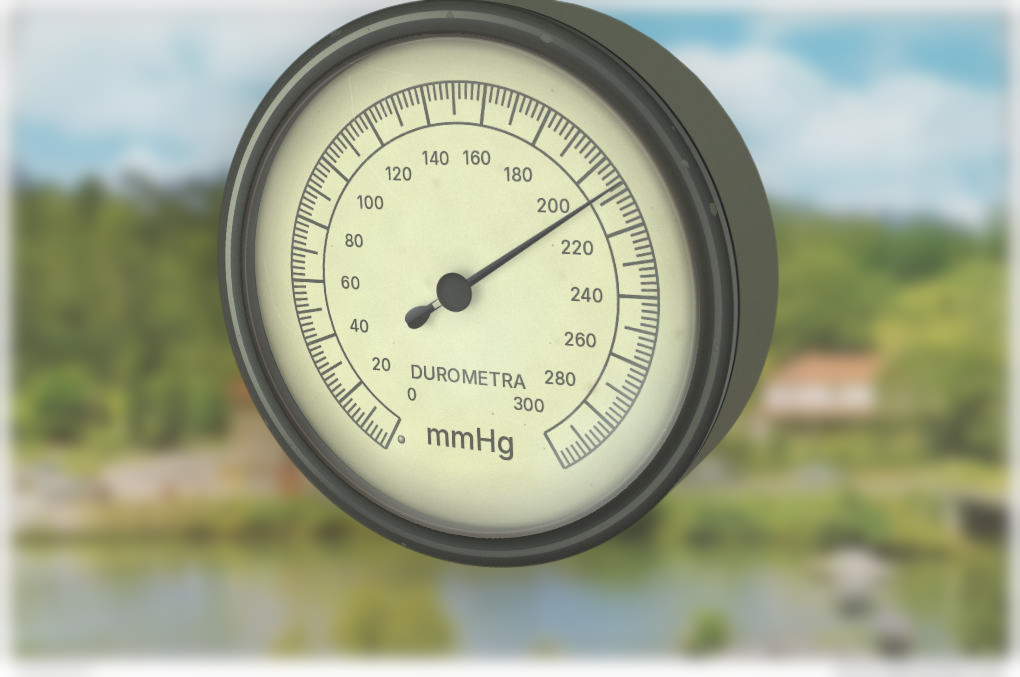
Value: 208 mmHg
